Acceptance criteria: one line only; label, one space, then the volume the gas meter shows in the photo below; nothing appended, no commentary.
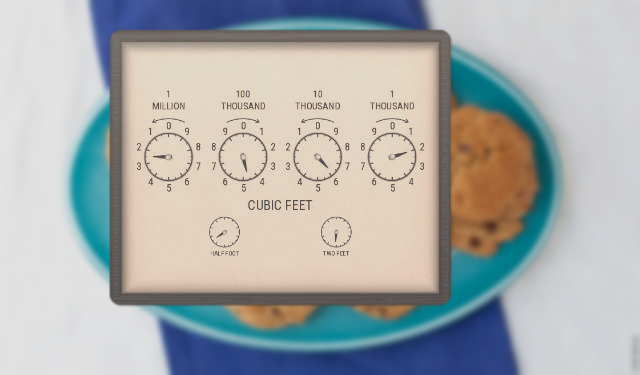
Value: 246200 ft³
